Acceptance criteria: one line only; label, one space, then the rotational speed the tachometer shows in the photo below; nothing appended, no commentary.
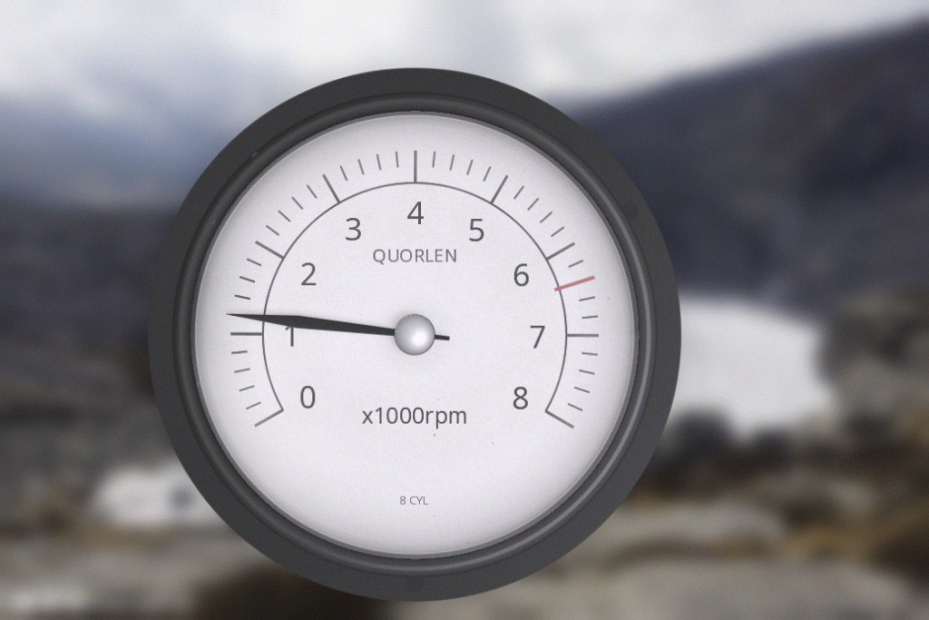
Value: 1200 rpm
